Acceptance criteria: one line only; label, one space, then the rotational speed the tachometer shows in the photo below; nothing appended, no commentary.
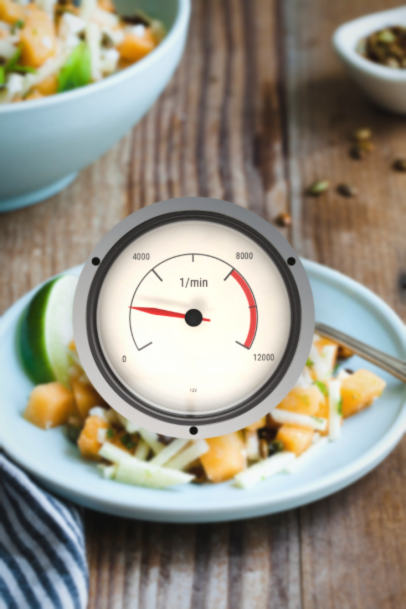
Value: 2000 rpm
